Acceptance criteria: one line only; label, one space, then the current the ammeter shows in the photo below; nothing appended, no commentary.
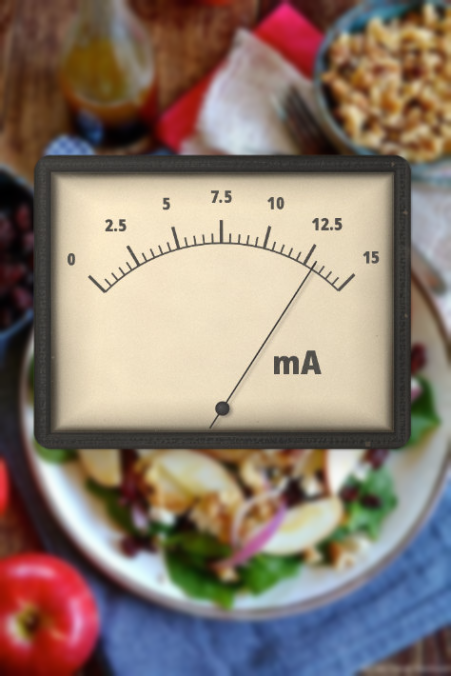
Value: 13 mA
